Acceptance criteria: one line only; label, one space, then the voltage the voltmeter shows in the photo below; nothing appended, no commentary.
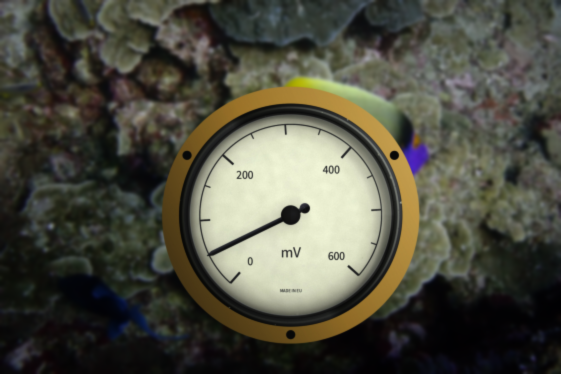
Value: 50 mV
